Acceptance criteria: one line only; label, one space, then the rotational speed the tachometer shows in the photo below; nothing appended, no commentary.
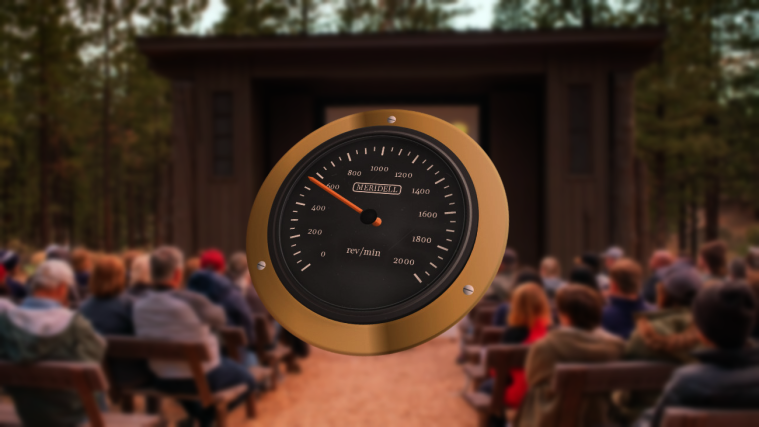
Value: 550 rpm
